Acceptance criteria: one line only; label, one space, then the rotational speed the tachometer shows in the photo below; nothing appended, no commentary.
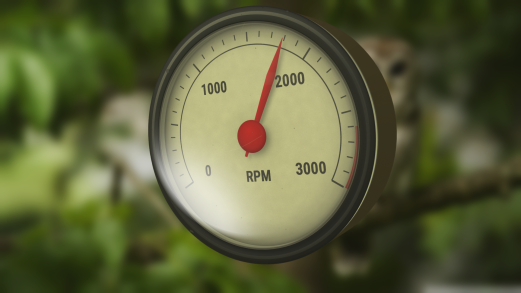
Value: 1800 rpm
